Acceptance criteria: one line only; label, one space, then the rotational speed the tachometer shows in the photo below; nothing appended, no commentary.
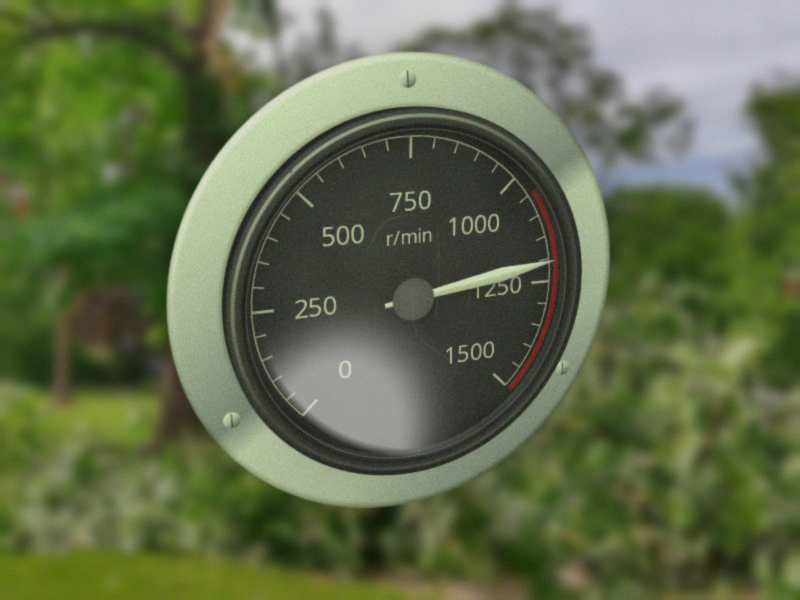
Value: 1200 rpm
